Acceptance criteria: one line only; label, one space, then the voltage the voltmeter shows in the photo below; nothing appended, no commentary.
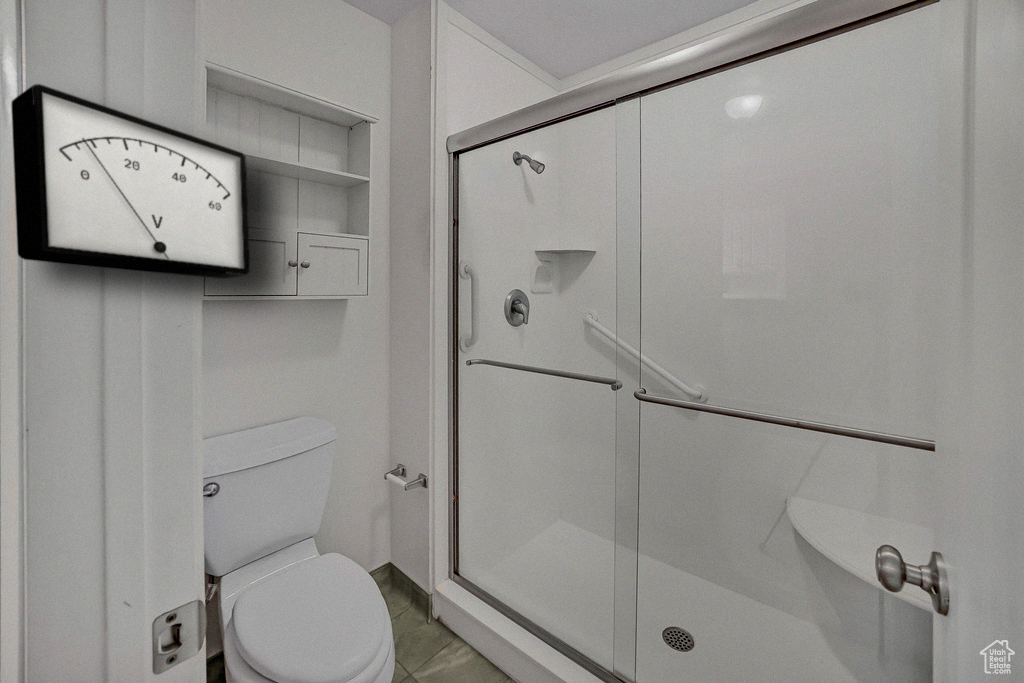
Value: 7.5 V
